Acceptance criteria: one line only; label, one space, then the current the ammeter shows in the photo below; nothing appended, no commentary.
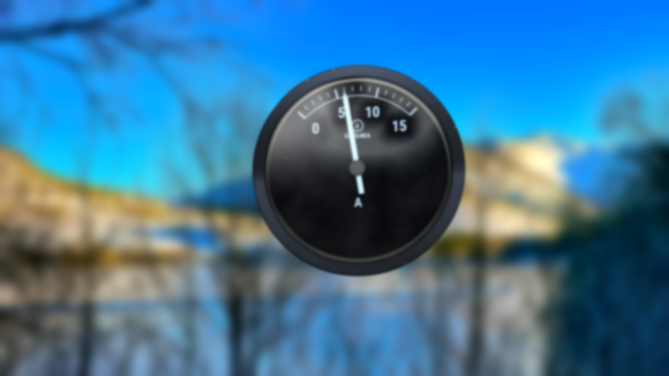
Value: 6 A
